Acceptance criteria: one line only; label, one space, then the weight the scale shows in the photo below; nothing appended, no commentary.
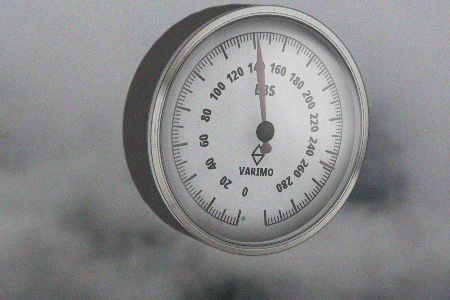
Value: 140 lb
